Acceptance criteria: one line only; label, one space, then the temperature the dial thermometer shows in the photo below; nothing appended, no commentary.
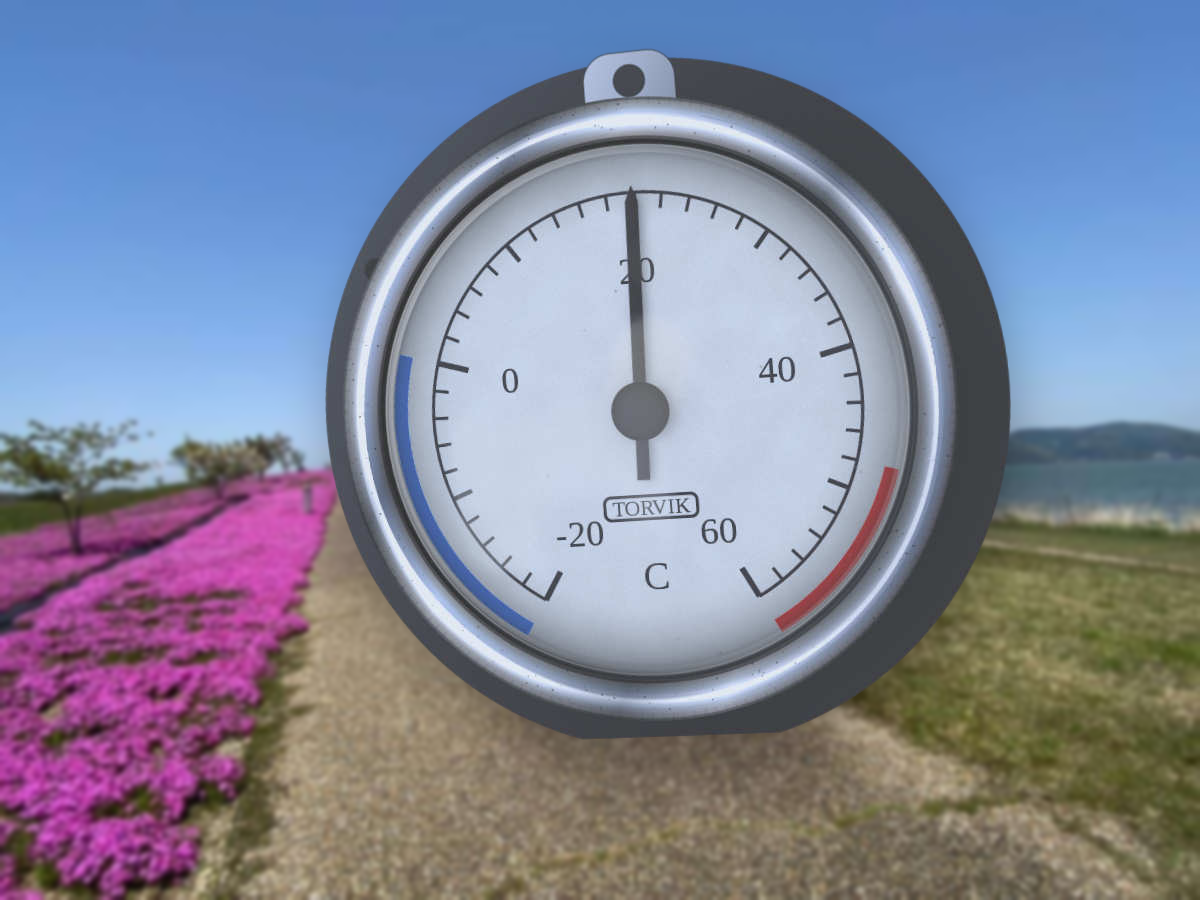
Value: 20 °C
